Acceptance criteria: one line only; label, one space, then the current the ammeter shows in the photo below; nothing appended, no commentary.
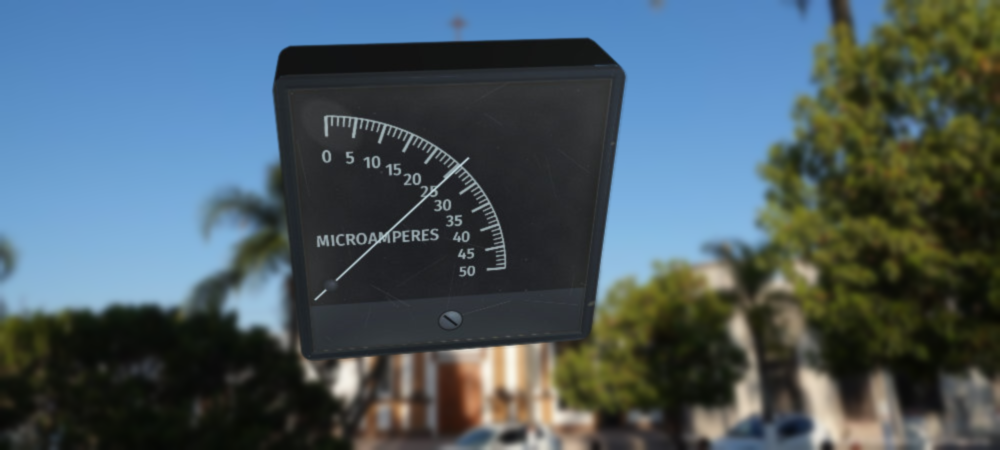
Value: 25 µA
